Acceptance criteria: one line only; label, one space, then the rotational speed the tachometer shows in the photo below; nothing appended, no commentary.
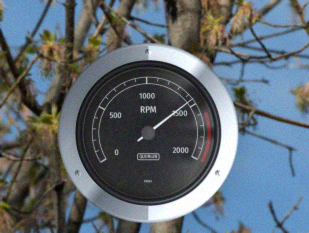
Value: 1450 rpm
